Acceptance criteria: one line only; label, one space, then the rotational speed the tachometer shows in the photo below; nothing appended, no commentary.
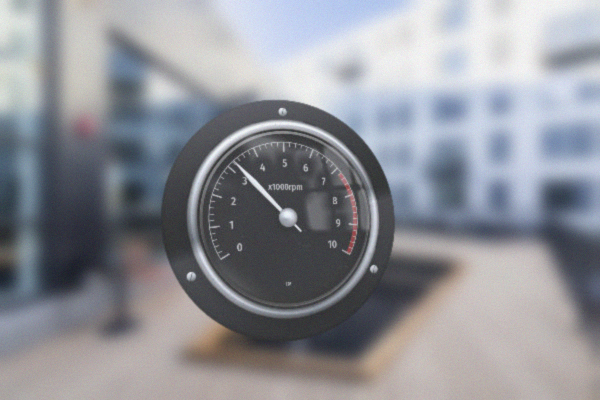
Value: 3200 rpm
